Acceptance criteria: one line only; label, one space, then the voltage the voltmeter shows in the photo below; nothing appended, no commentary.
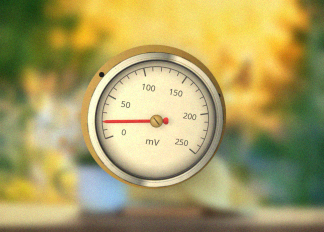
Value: 20 mV
